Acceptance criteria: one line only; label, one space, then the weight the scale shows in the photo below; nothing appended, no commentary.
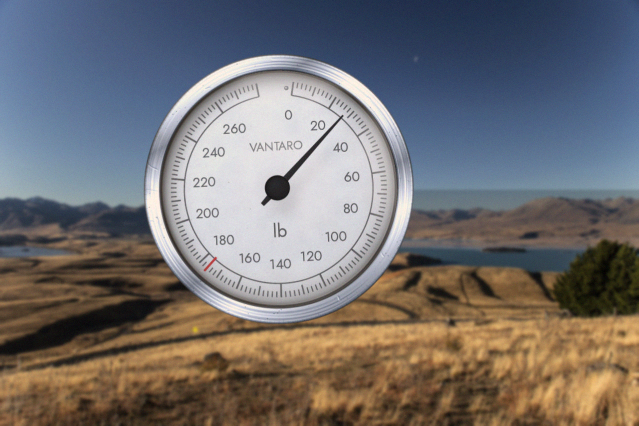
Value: 28 lb
